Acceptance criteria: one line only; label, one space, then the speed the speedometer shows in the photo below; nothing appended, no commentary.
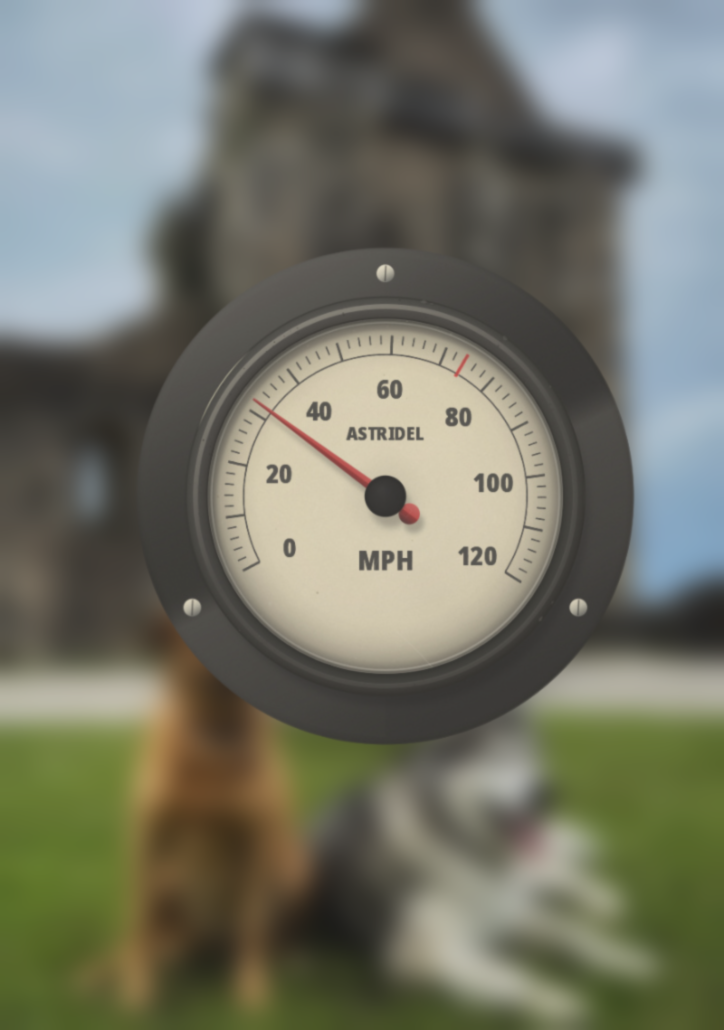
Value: 32 mph
